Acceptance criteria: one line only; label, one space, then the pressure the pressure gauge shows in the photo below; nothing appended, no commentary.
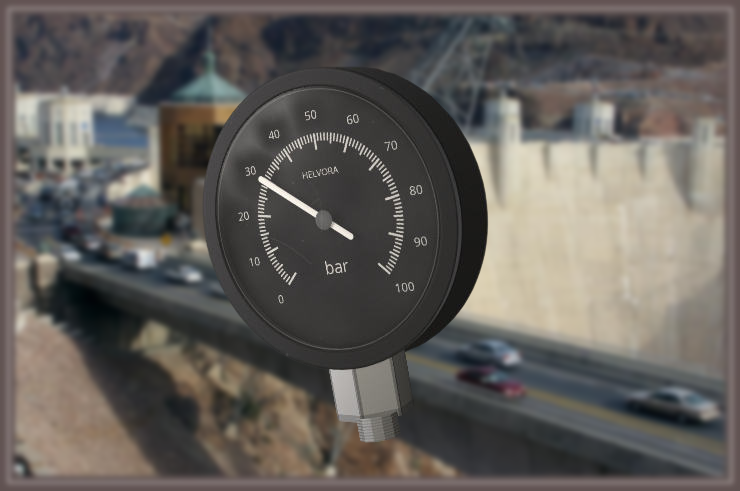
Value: 30 bar
